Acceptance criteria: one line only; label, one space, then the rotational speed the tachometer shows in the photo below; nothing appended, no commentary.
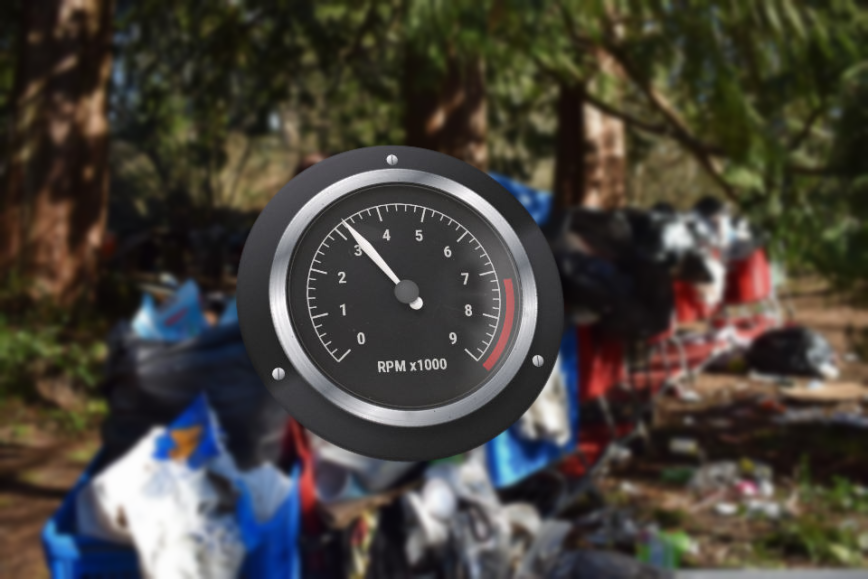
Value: 3200 rpm
